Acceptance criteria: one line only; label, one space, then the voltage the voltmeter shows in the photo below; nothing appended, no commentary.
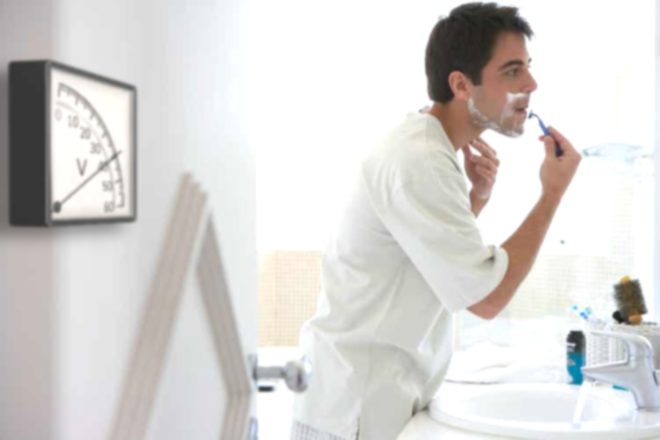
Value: 40 V
